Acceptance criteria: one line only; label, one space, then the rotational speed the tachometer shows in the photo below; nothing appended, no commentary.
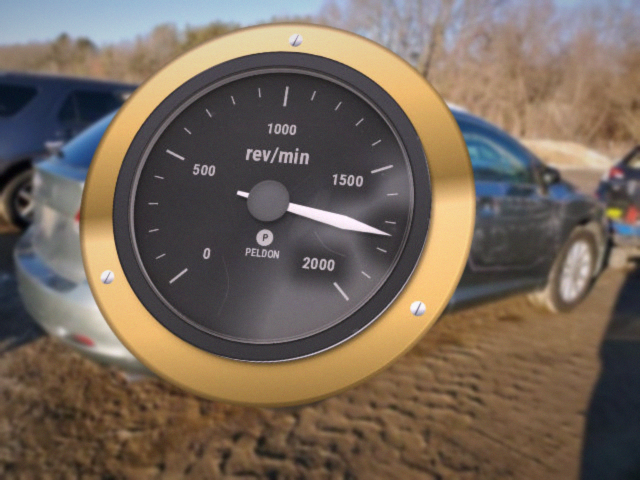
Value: 1750 rpm
